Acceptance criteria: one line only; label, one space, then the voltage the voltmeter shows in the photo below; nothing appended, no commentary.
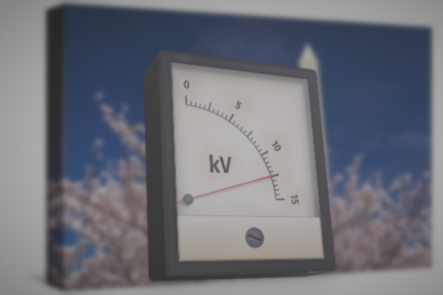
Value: 12.5 kV
